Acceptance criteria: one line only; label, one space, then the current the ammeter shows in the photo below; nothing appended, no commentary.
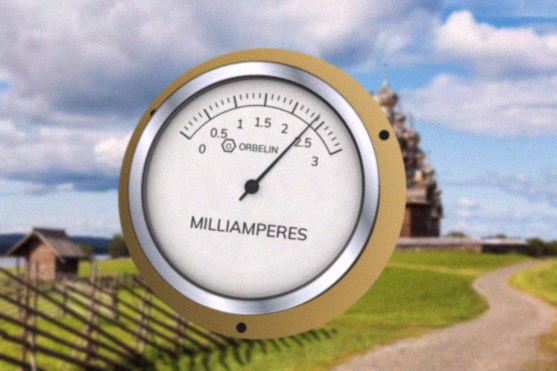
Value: 2.4 mA
